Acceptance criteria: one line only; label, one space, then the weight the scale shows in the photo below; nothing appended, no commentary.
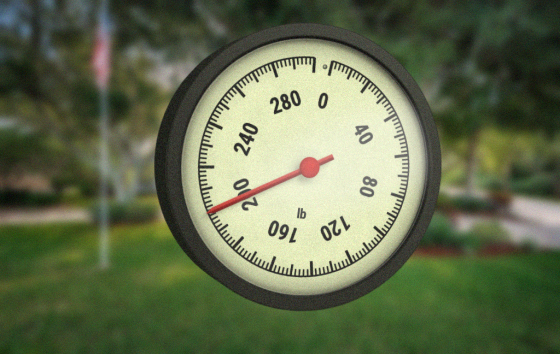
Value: 200 lb
